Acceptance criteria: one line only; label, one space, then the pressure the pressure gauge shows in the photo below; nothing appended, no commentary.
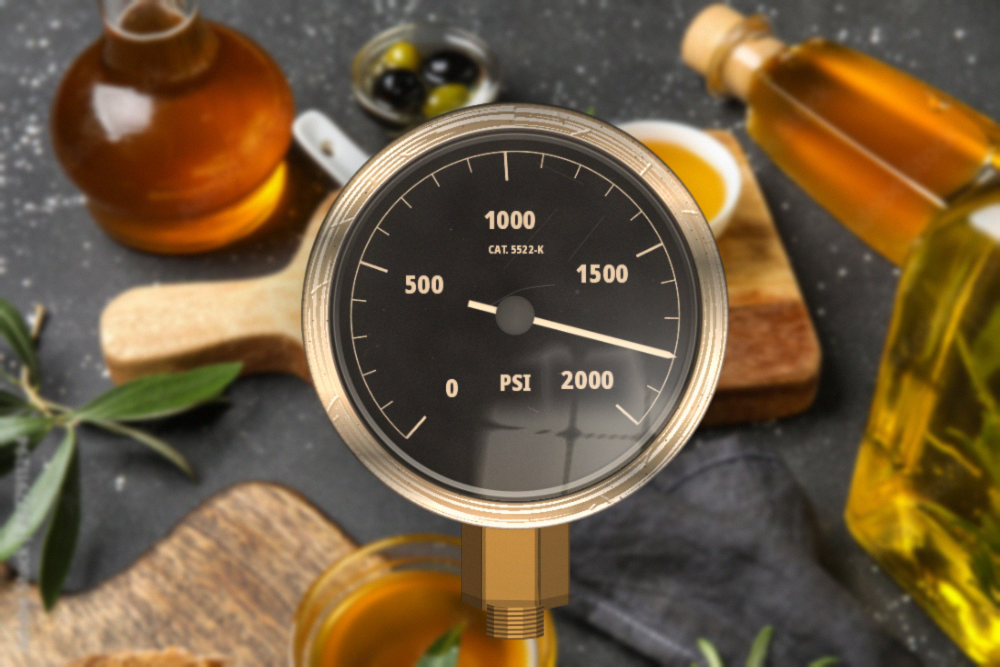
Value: 1800 psi
